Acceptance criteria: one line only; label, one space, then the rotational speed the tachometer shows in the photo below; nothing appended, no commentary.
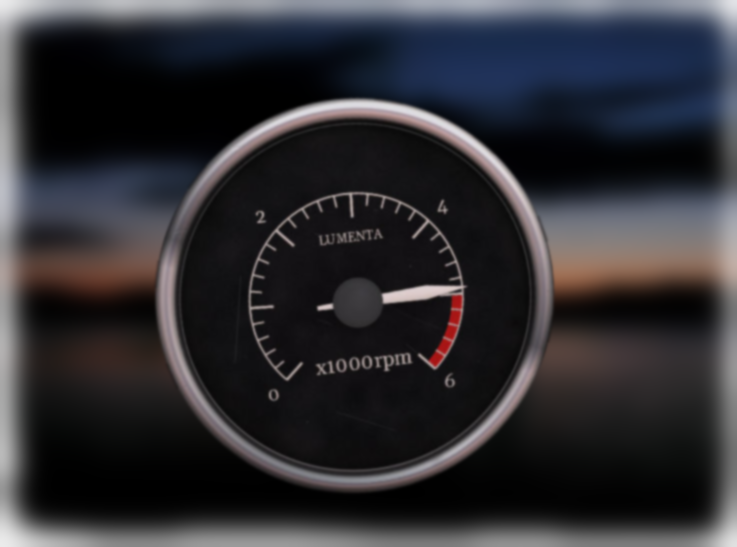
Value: 4900 rpm
